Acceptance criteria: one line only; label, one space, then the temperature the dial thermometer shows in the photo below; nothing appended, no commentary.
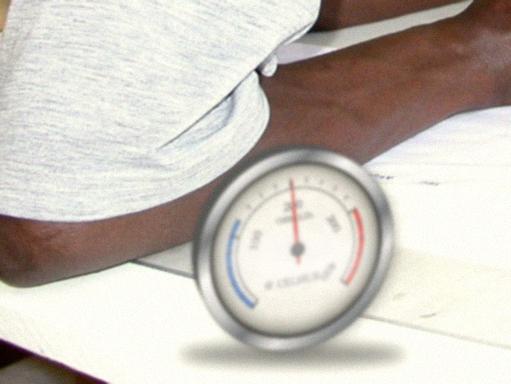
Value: 200 °C
